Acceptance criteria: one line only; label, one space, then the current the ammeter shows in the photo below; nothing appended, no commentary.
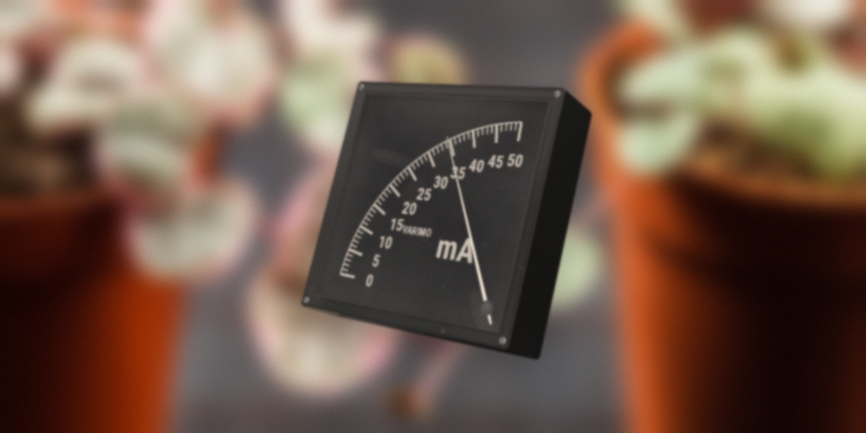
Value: 35 mA
